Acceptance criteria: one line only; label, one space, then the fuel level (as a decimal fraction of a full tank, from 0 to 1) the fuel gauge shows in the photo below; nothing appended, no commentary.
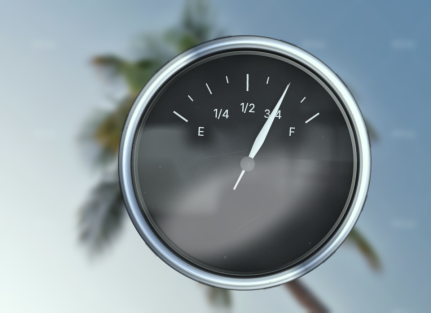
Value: 0.75
